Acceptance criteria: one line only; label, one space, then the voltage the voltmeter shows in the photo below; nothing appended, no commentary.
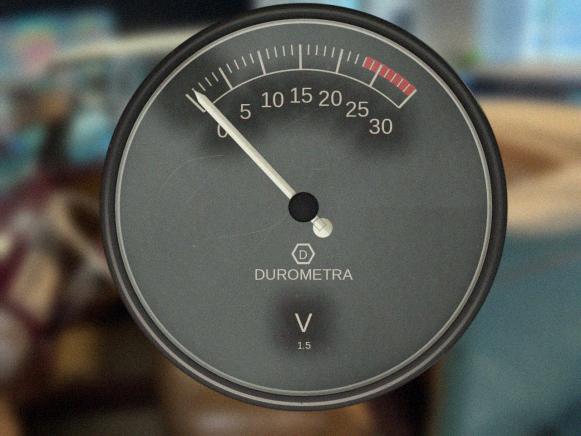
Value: 1 V
